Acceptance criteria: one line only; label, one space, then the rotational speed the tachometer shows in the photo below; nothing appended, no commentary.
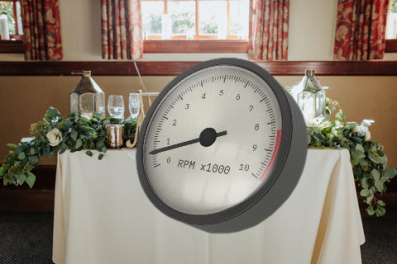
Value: 500 rpm
